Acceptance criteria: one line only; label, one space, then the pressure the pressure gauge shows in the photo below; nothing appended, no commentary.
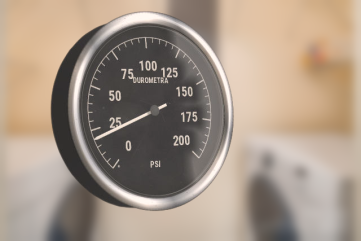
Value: 20 psi
